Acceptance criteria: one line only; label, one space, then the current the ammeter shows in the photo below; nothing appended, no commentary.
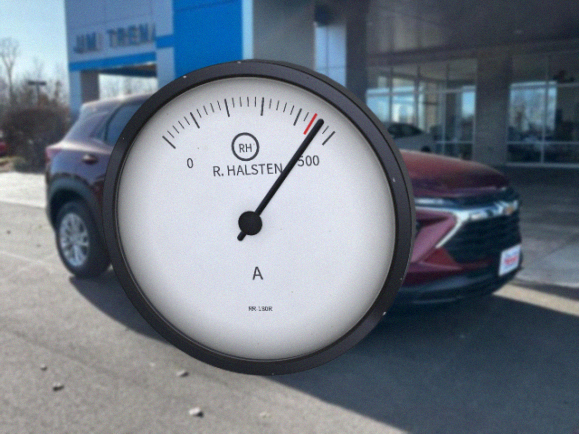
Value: 460 A
